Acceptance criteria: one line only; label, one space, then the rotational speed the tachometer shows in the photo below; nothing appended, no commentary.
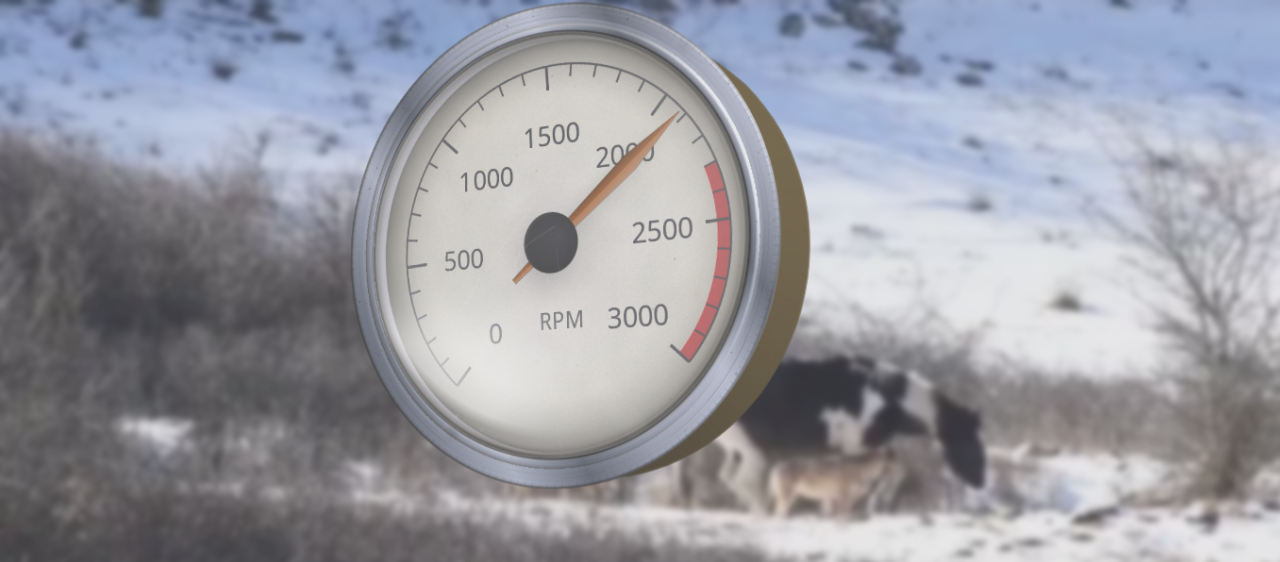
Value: 2100 rpm
